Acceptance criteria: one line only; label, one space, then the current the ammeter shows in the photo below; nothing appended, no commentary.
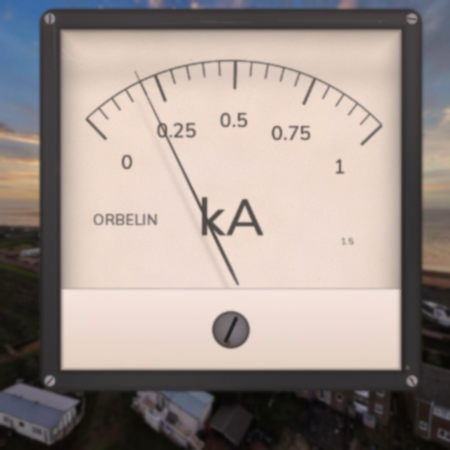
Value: 0.2 kA
